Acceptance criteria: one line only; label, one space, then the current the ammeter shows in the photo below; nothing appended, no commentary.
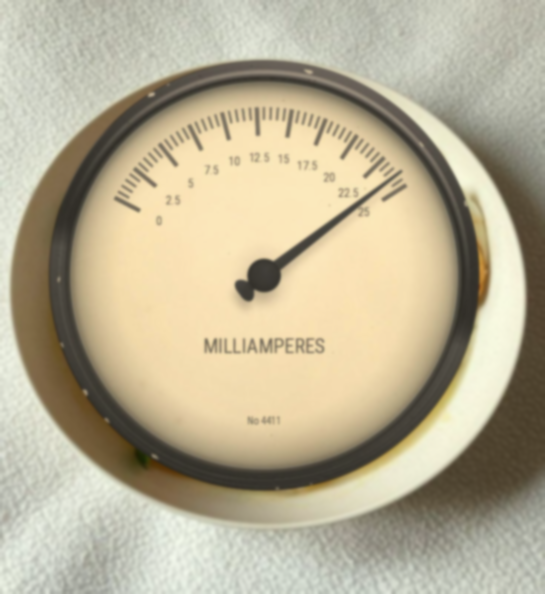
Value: 24 mA
